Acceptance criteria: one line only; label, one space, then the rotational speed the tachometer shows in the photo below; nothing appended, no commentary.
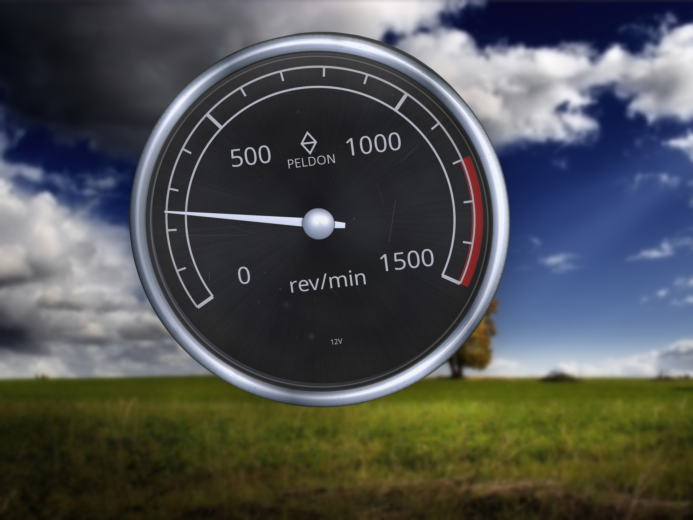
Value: 250 rpm
